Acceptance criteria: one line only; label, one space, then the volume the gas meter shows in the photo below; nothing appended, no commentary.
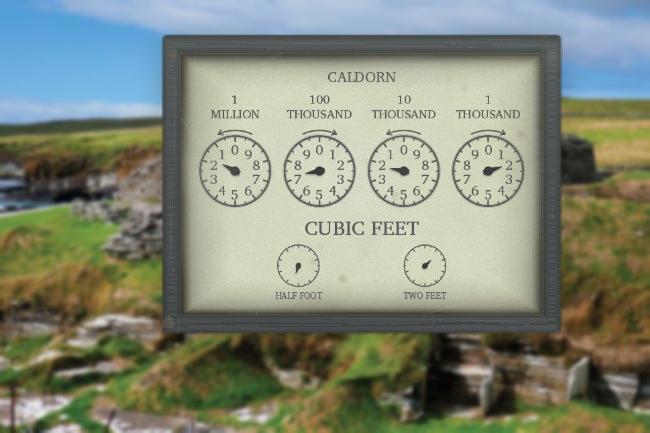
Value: 172200 ft³
